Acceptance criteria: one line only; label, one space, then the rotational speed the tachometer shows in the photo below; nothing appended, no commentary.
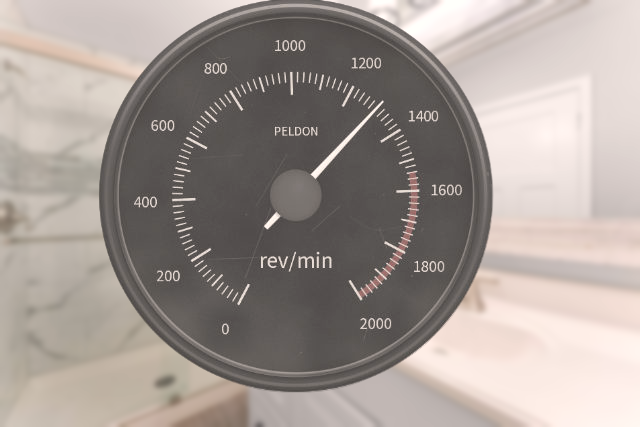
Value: 1300 rpm
